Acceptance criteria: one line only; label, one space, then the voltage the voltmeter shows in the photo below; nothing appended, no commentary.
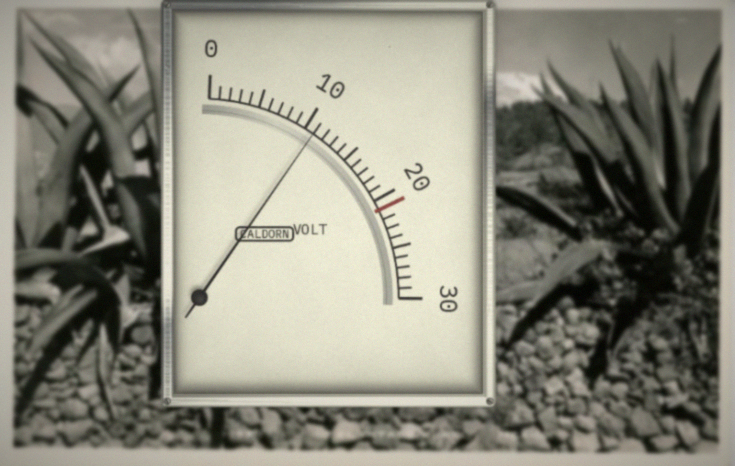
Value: 11 V
